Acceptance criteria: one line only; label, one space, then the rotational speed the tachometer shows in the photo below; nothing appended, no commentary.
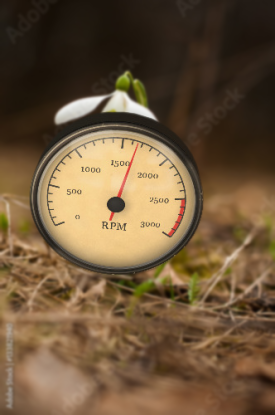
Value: 1650 rpm
